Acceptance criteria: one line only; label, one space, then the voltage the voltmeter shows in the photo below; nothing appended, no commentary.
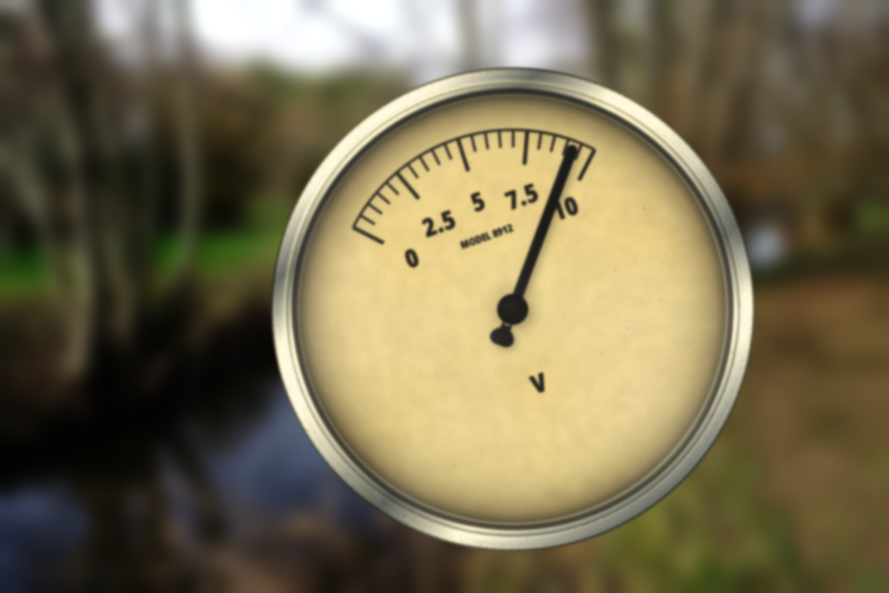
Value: 9.25 V
